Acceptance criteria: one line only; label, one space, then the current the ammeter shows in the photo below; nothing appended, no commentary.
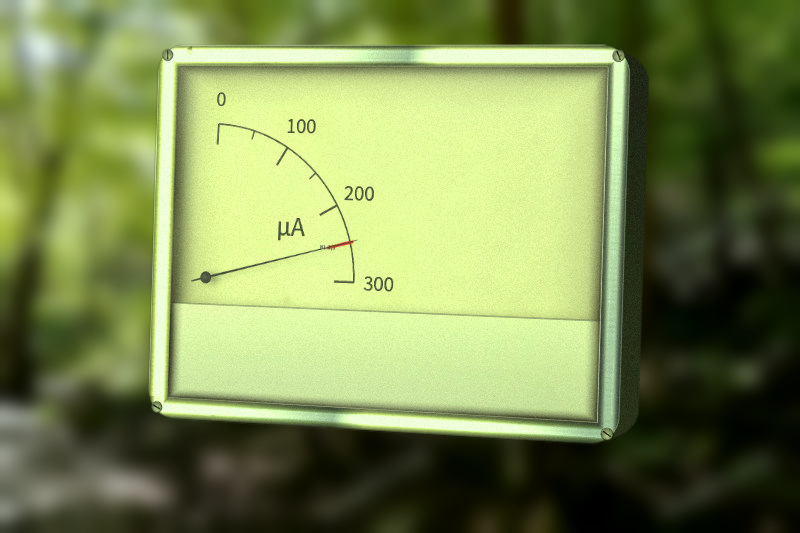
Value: 250 µA
